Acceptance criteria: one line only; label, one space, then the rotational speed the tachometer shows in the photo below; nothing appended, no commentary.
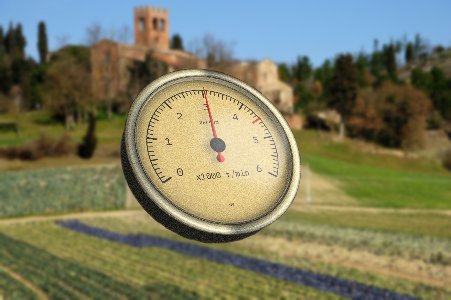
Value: 3000 rpm
